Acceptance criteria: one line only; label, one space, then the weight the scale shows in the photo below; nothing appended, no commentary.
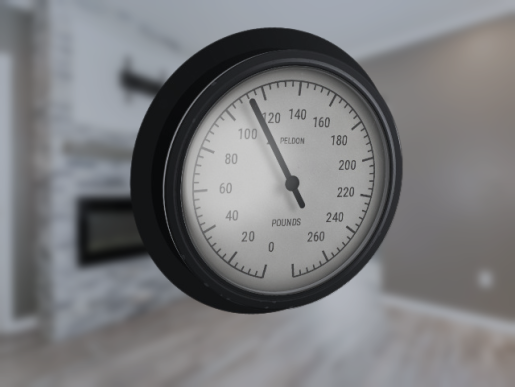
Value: 112 lb
